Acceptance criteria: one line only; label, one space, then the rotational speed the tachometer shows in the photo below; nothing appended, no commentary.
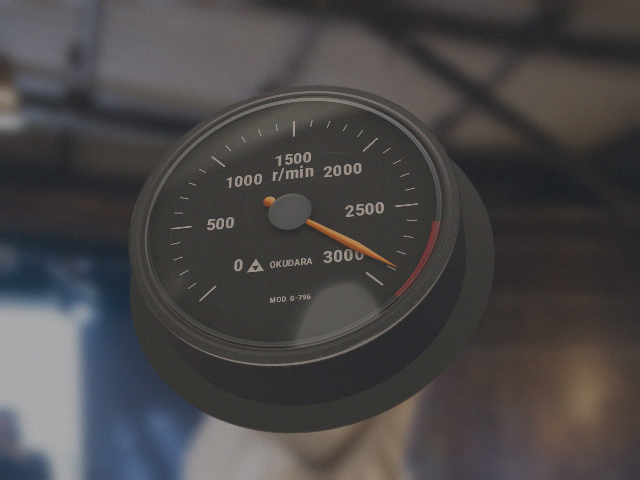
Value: 2900 rpm
